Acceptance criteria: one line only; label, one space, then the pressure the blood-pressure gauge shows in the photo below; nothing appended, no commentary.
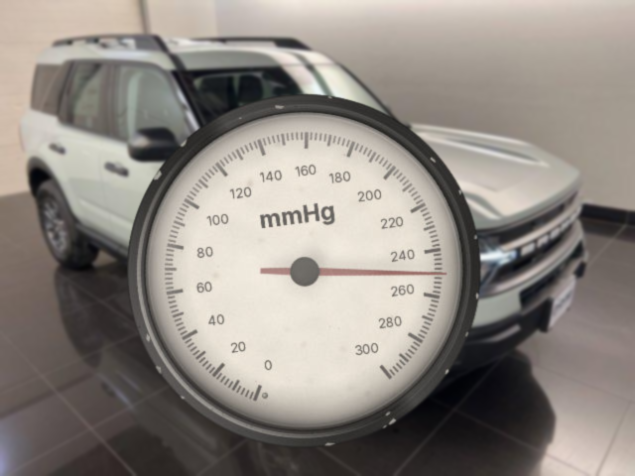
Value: 250 mmHg
